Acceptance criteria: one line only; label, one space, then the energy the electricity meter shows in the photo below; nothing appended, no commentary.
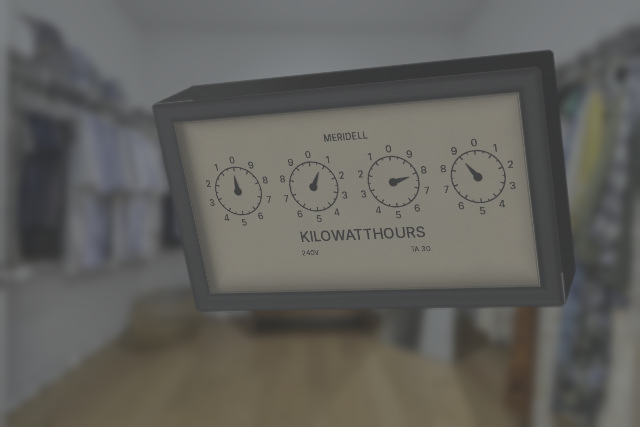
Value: 79 kWh
